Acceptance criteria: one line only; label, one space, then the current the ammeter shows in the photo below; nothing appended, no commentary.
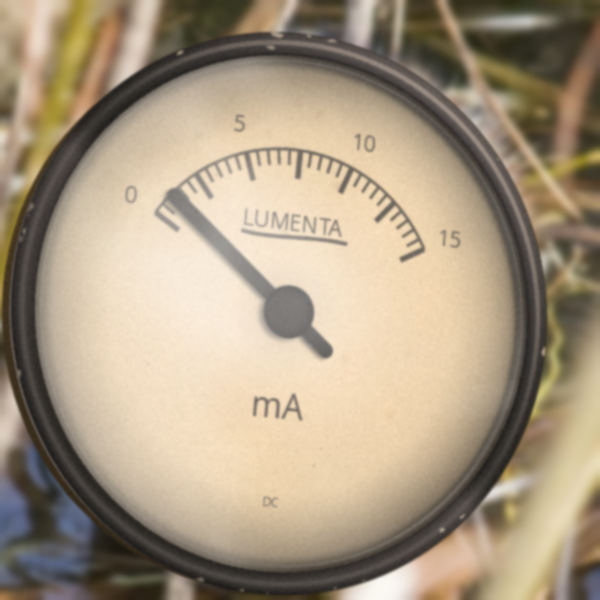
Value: 1 mA
